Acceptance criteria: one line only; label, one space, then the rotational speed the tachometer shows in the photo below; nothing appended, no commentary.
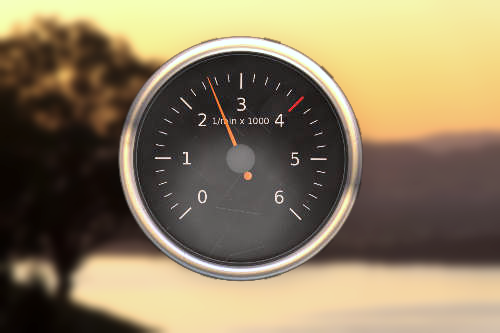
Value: 2500 rpm
